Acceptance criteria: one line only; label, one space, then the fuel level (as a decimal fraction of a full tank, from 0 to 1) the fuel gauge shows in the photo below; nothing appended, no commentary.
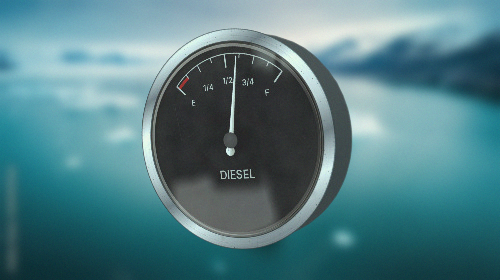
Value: 0.625
